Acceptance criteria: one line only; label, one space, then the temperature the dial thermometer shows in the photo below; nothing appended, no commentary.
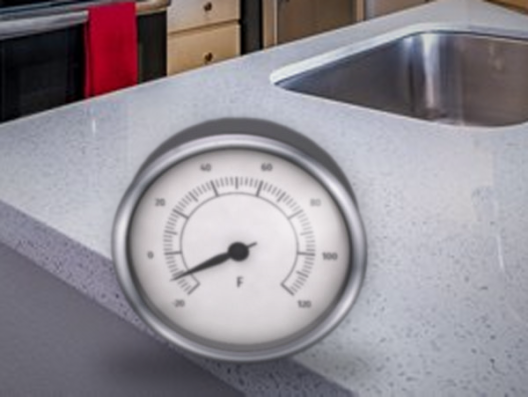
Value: -10 °F
